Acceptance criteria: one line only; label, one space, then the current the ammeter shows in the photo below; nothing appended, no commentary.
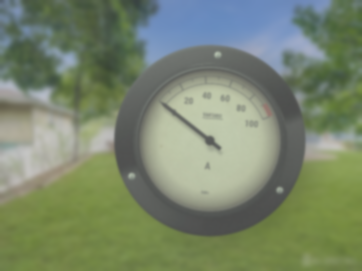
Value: 0 A
